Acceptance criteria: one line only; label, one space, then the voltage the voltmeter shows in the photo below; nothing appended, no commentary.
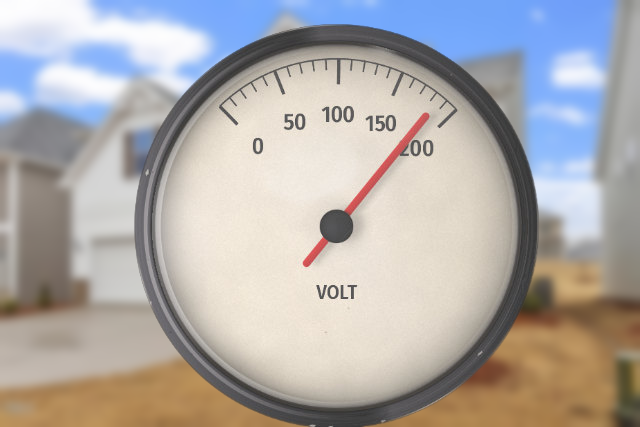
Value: 185 V
